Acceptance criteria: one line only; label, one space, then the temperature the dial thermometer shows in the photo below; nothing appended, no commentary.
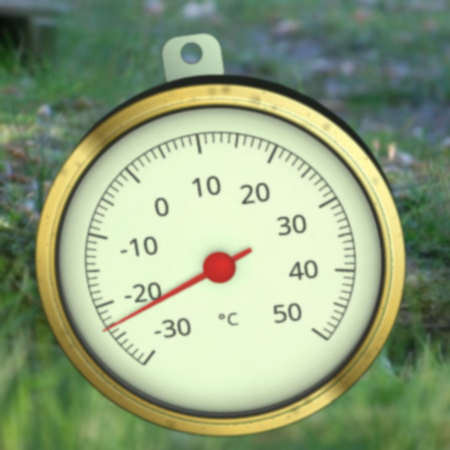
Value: -23 °C
